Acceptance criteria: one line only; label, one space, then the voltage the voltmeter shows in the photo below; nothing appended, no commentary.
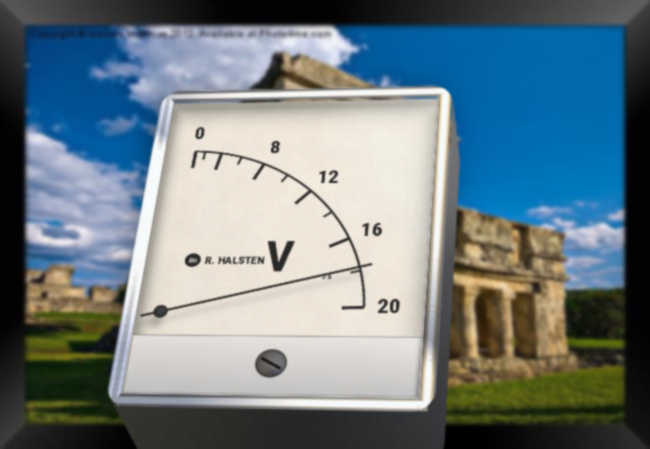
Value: 18 V
